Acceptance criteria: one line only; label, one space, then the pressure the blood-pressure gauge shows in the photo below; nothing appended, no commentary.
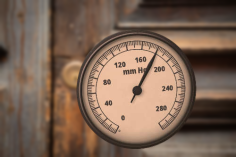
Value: 180 mmHg
